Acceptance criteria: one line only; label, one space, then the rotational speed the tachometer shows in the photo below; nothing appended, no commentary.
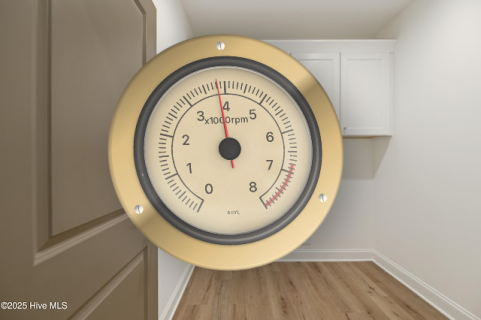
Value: 3800 rpm
